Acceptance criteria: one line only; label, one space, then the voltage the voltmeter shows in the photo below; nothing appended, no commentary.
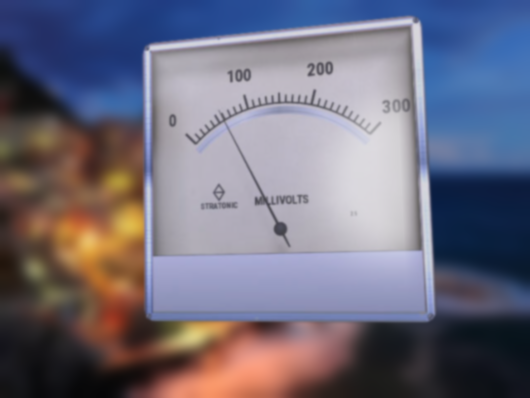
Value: 60 mV
